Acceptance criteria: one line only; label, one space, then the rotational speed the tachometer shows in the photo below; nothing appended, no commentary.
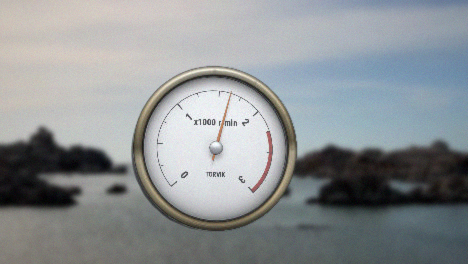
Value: 1625 rpm
